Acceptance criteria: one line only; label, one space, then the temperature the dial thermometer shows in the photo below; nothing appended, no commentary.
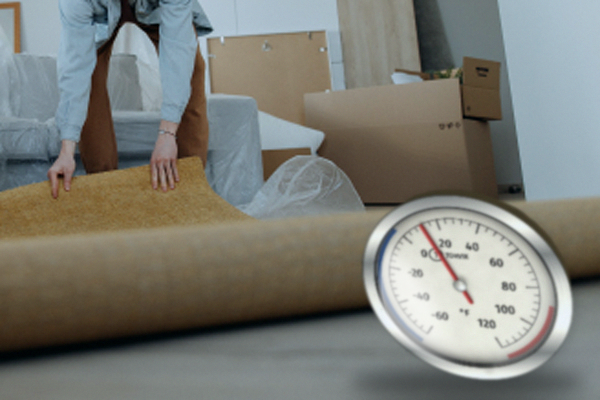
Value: 12 °F
